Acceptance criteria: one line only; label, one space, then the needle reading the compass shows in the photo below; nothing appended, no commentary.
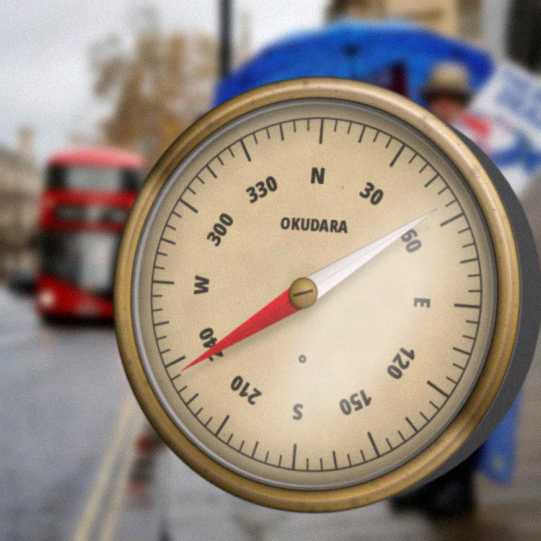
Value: 235 °
